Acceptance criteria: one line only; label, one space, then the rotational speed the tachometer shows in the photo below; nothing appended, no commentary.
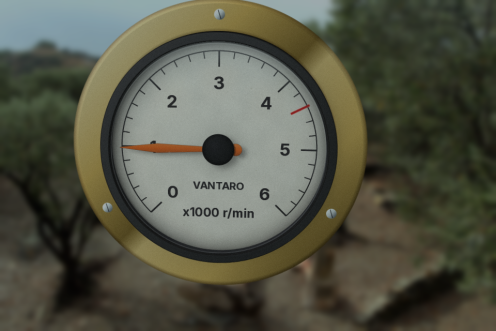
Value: 1000 rpm
